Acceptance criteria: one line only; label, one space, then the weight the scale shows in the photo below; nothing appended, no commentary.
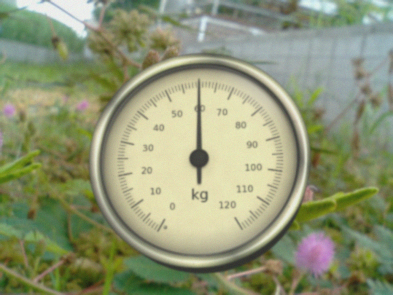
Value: 60 kg
